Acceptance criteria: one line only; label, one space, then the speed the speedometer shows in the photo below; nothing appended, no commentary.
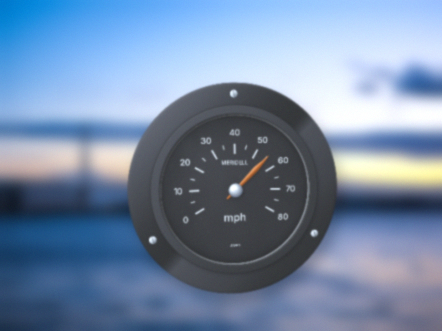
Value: 55 mph
